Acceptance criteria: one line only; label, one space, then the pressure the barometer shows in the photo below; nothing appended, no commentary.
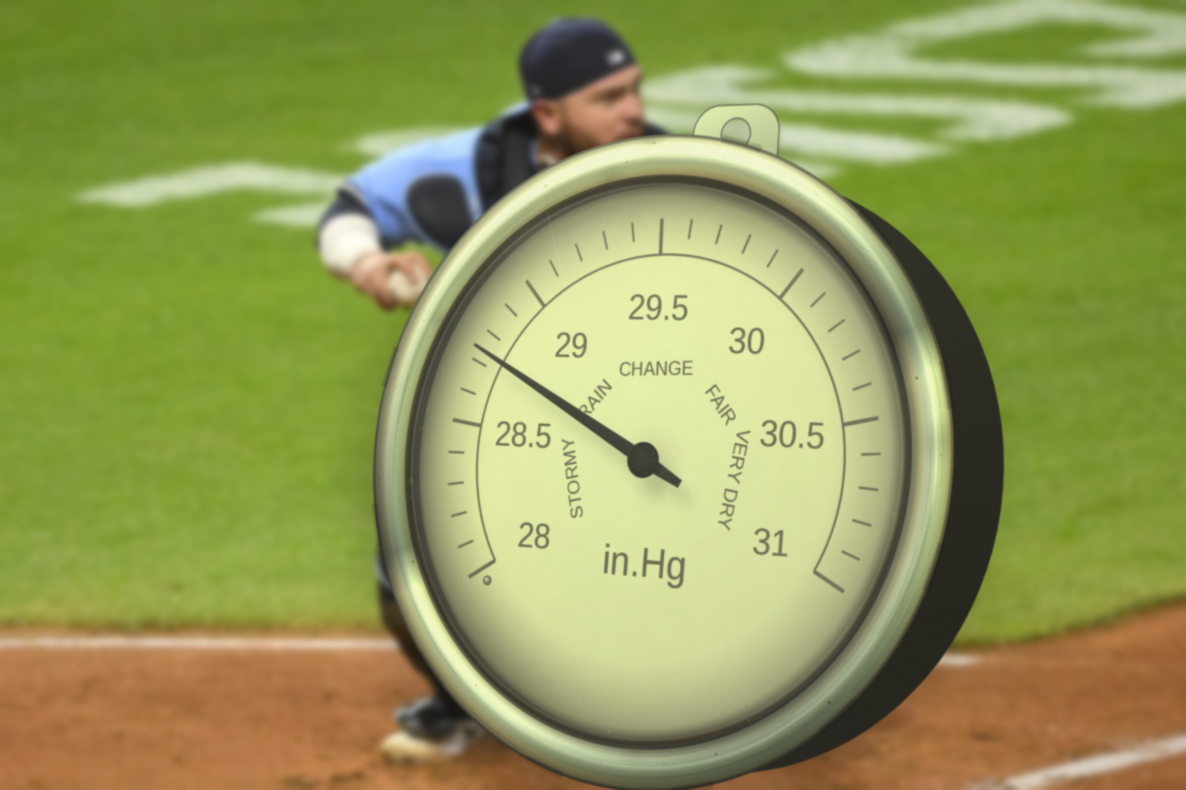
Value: 28.75 inHg
